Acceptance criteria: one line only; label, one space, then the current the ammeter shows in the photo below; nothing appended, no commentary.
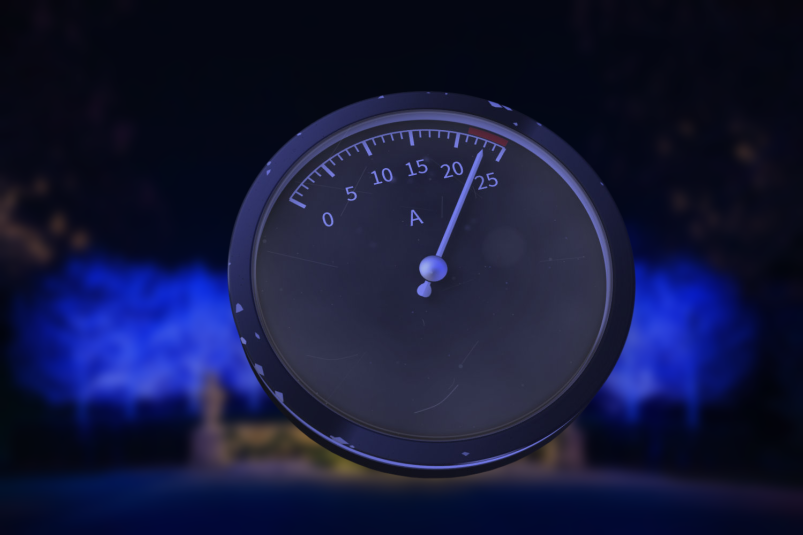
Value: 23 A
